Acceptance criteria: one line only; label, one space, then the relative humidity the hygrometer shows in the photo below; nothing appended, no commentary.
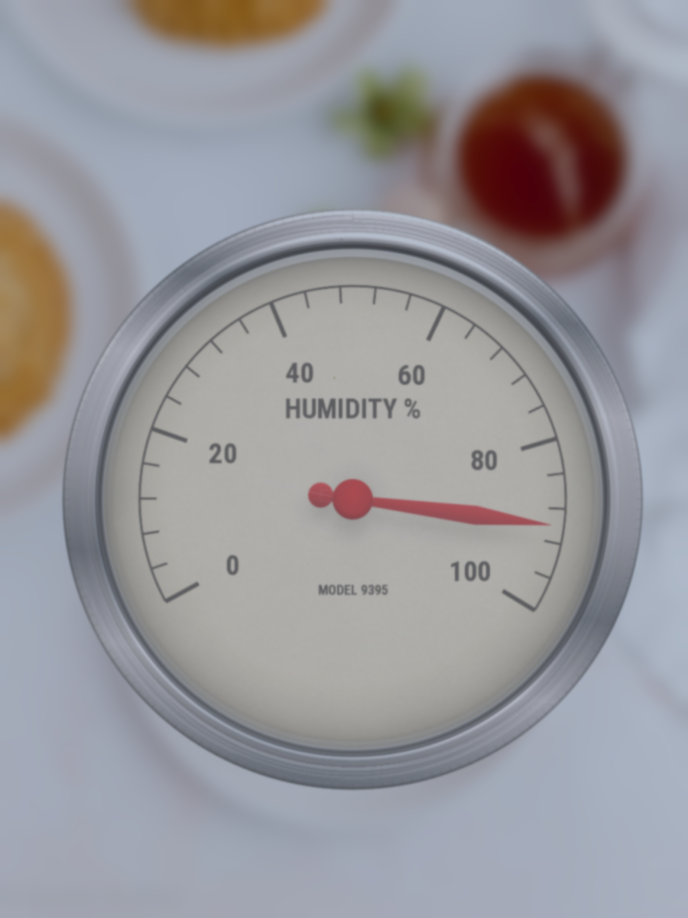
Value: 90 %
